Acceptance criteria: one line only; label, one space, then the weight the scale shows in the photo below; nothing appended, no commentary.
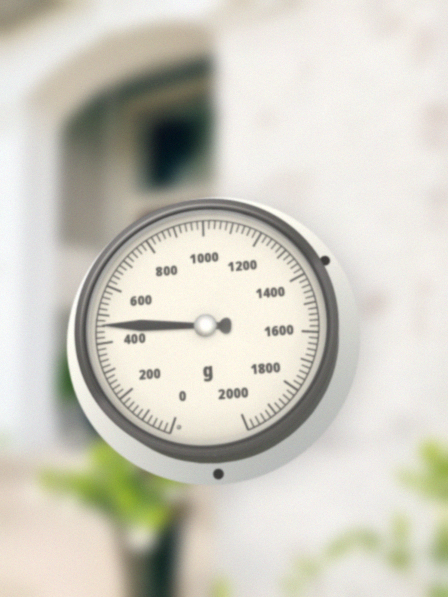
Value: 460 g
